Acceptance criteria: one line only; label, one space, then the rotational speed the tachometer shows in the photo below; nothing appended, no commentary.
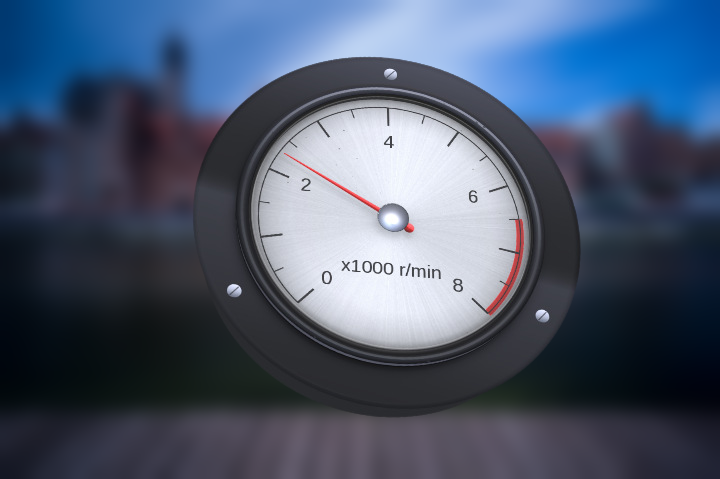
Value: 2250 rpm
